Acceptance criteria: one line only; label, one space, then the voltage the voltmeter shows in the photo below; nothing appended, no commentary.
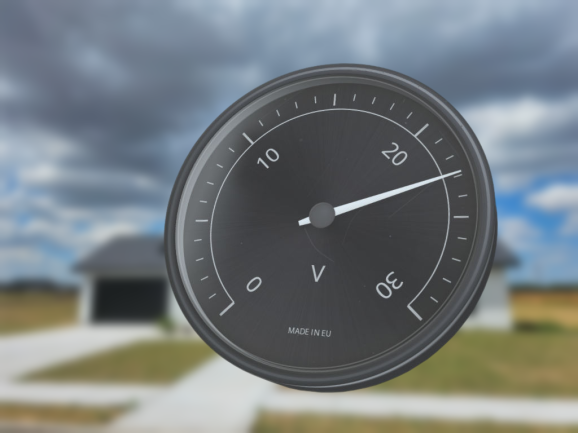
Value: 23 V
